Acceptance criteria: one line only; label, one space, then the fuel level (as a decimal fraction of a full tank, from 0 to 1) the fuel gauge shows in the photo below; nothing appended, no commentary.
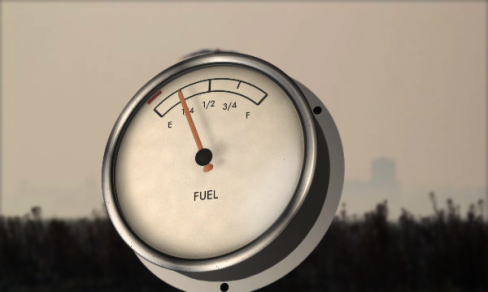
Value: 0.25
